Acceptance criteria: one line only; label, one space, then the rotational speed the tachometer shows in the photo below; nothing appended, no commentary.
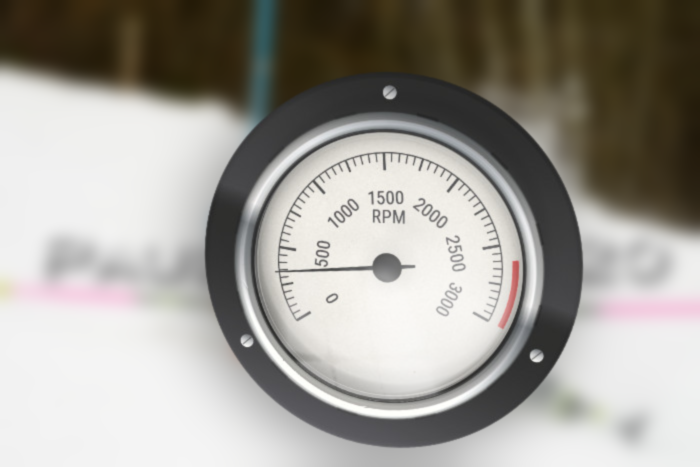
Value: 350 rpm
